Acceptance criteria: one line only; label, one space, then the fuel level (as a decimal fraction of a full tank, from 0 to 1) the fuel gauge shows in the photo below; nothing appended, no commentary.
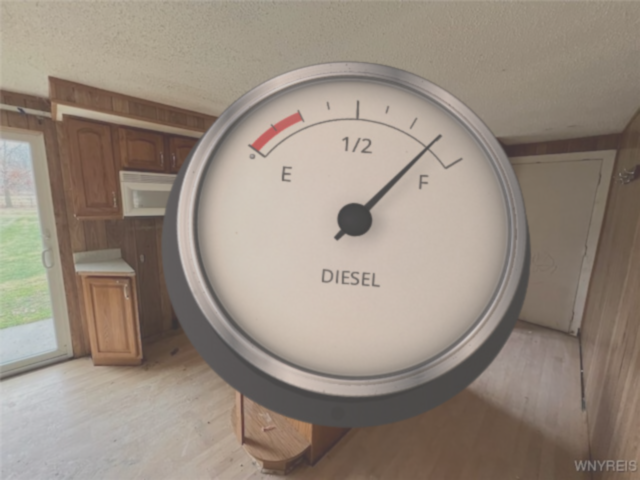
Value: 0.875
